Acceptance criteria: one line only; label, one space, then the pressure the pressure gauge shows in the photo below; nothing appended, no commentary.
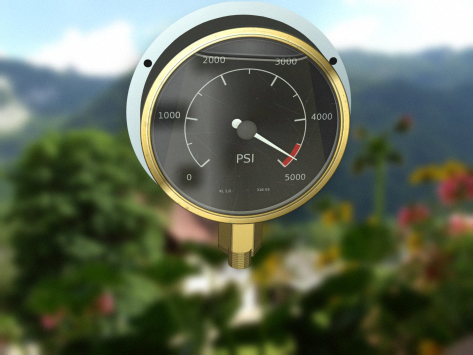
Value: 4750 psi
